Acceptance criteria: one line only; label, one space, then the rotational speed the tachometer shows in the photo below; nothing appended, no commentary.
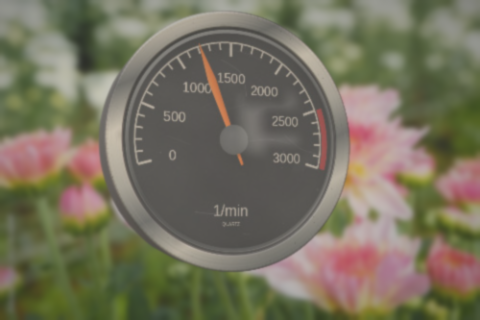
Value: 1200 rpm
